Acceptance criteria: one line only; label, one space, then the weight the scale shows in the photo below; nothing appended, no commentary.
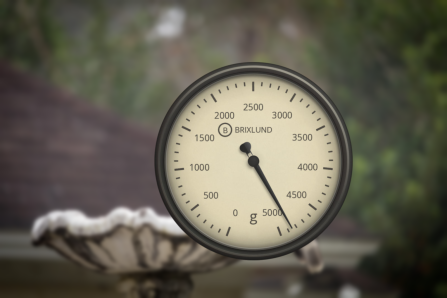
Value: 4850 g
